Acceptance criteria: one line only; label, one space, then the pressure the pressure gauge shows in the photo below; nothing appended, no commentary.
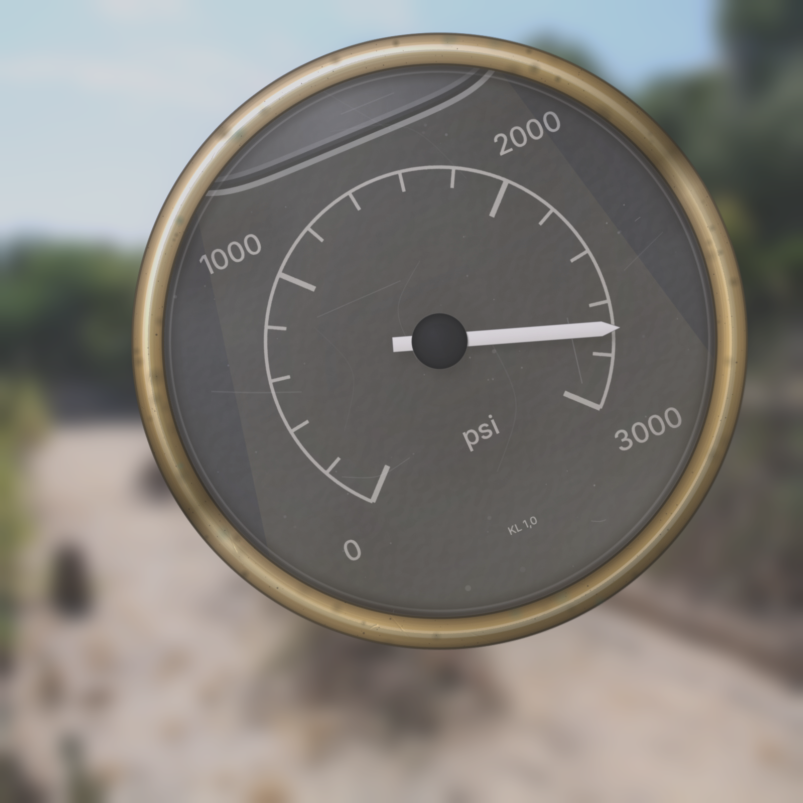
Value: 2700 psi
